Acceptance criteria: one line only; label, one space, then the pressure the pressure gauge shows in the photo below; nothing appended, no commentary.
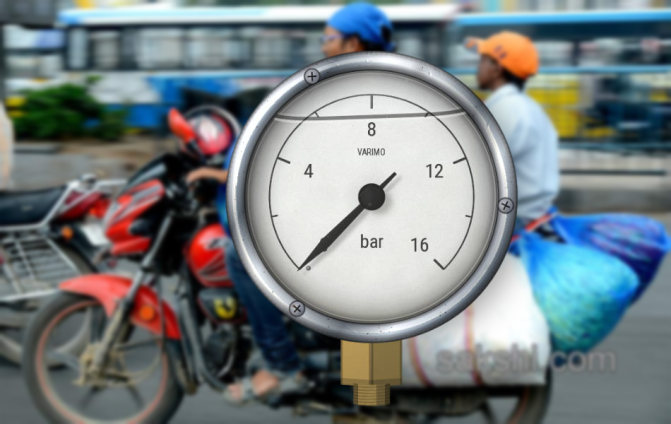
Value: 0 bar
